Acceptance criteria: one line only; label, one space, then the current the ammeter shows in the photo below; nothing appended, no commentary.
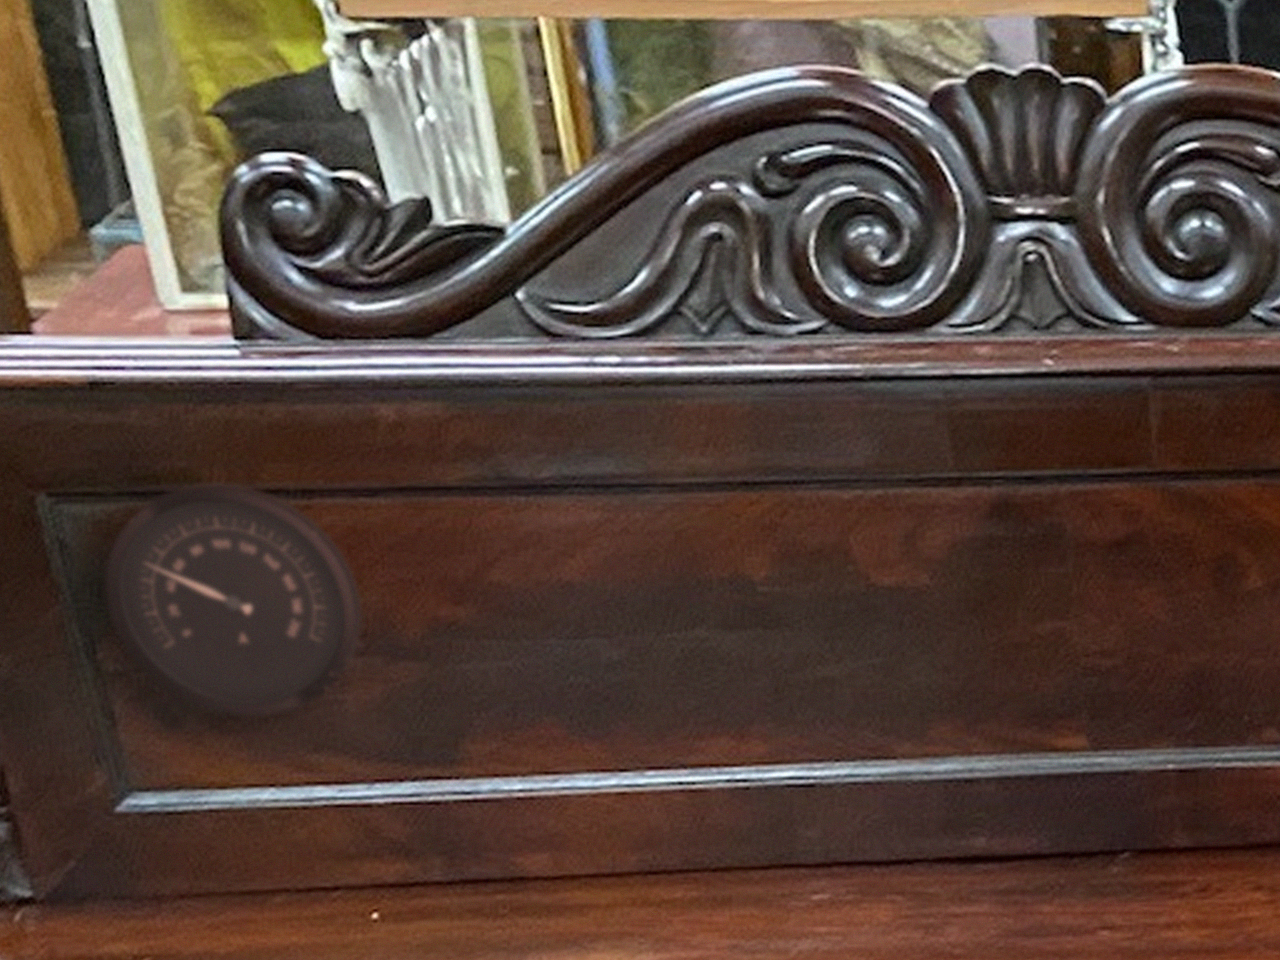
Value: 50 A
